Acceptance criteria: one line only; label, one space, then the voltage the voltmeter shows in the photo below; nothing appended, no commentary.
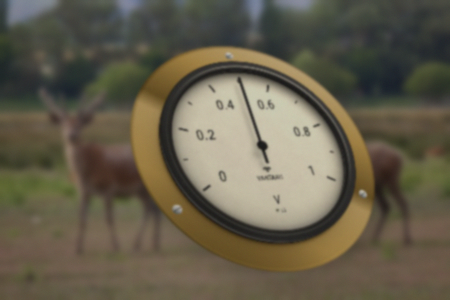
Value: 0.5 V
